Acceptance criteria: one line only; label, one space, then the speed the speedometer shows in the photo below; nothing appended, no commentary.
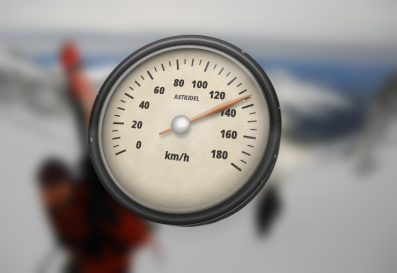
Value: 135 km/h
